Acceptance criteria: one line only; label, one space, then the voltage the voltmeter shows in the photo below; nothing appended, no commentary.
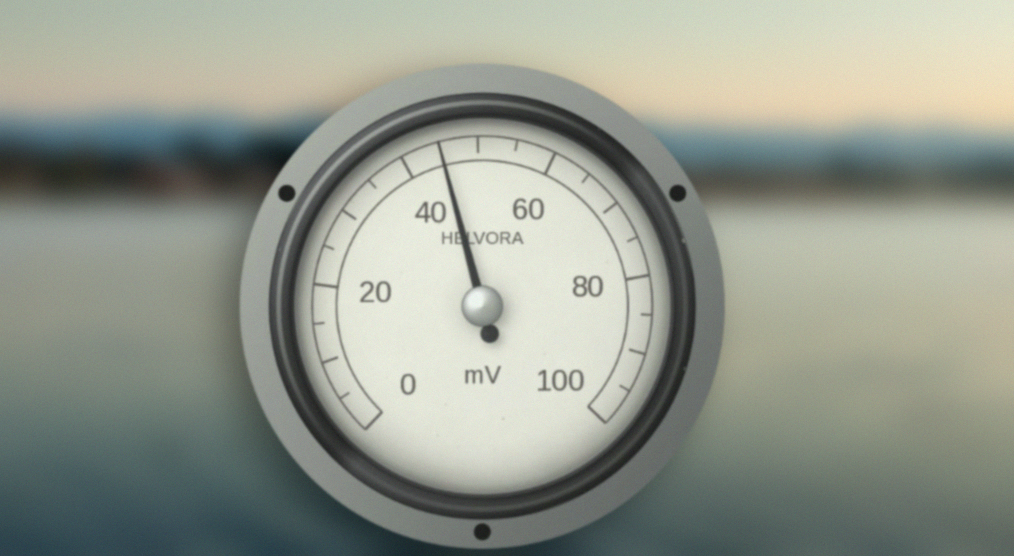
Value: 45 mV
